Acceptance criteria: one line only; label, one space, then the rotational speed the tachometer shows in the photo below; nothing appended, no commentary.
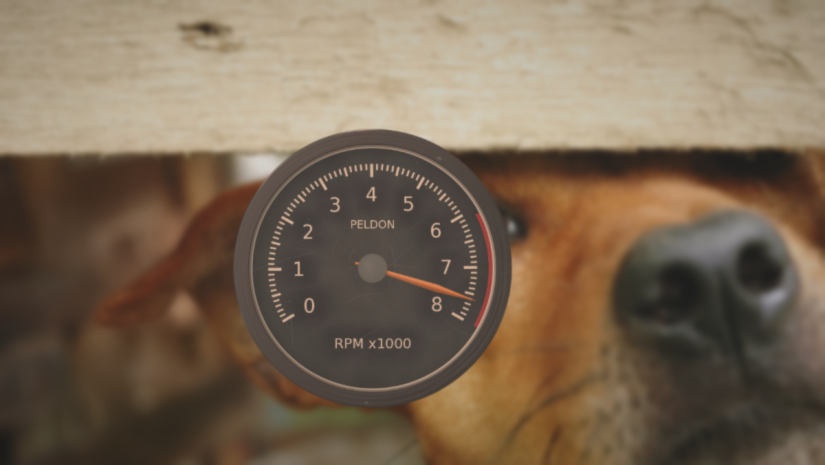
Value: 7600 rpm
